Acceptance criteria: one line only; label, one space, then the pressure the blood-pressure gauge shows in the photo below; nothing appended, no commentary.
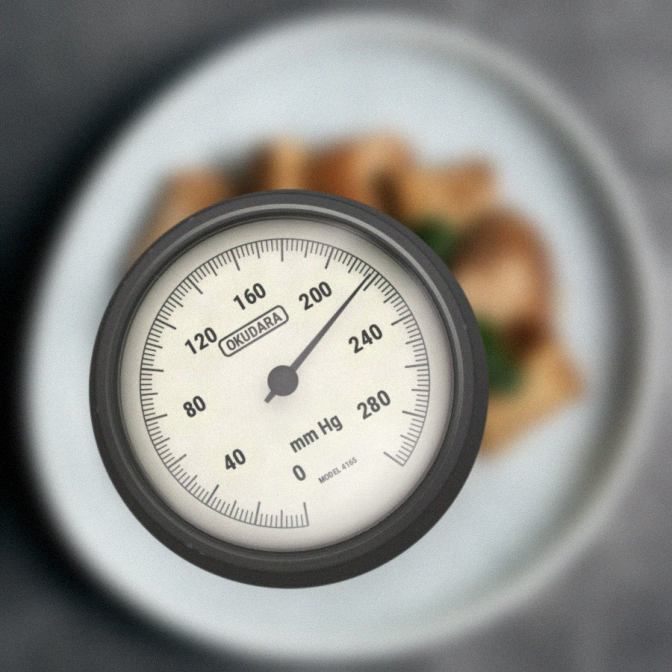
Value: 218 mmHg
